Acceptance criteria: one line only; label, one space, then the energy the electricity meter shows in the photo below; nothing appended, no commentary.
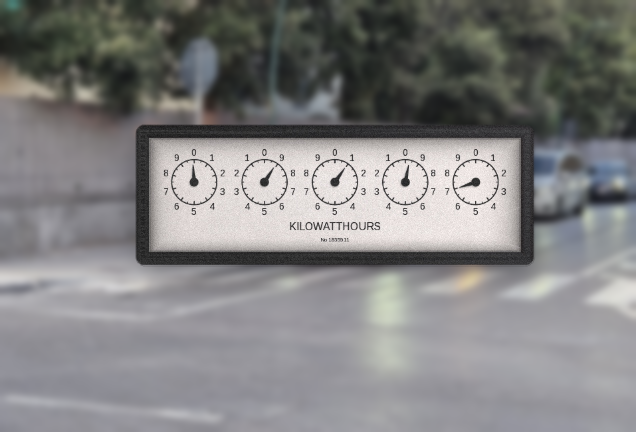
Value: 99097 kWh
